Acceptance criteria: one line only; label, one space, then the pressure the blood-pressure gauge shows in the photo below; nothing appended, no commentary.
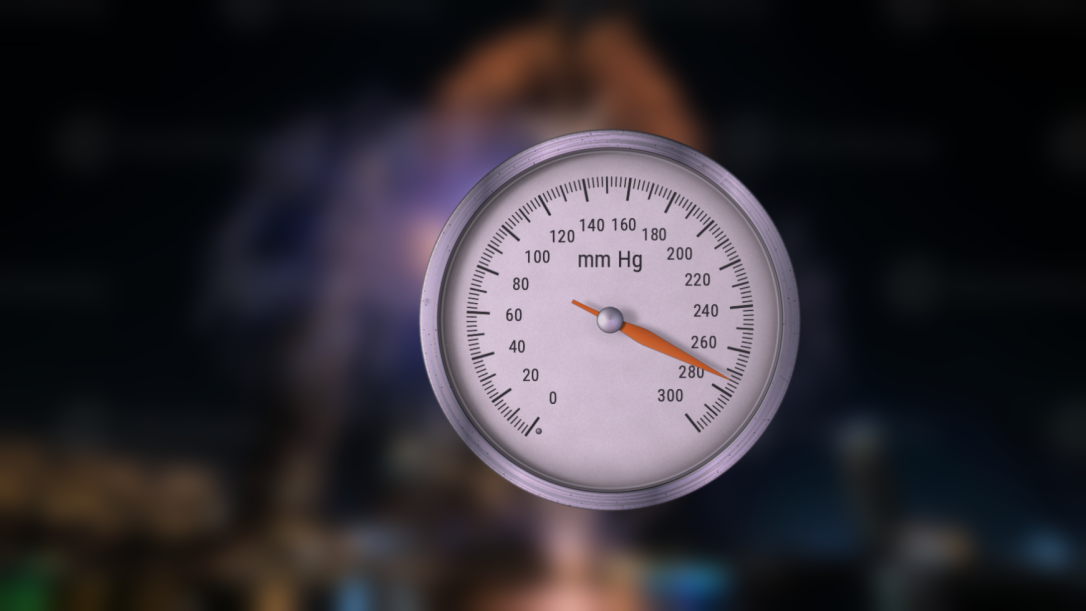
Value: 274 mmHg
